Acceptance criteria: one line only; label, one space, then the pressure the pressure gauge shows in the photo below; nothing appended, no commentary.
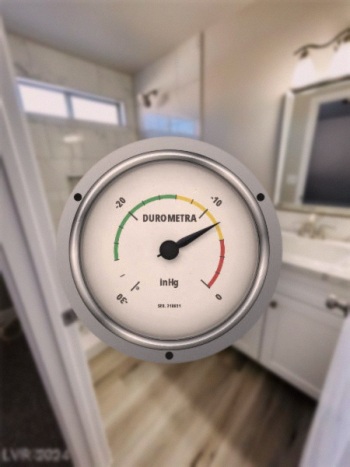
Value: -8 inHg
